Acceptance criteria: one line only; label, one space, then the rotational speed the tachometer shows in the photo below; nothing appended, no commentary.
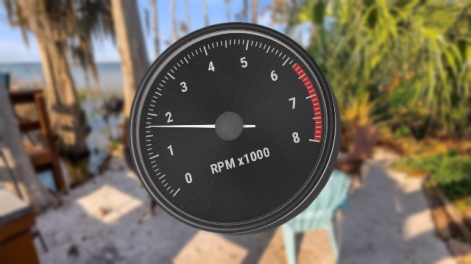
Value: 1700 rpm
